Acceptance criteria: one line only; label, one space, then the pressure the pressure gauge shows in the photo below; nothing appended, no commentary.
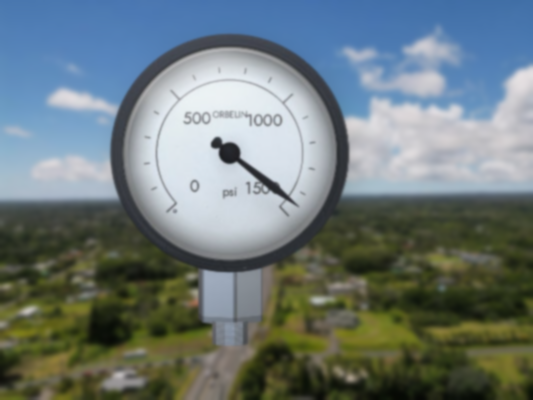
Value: 1450 psi
